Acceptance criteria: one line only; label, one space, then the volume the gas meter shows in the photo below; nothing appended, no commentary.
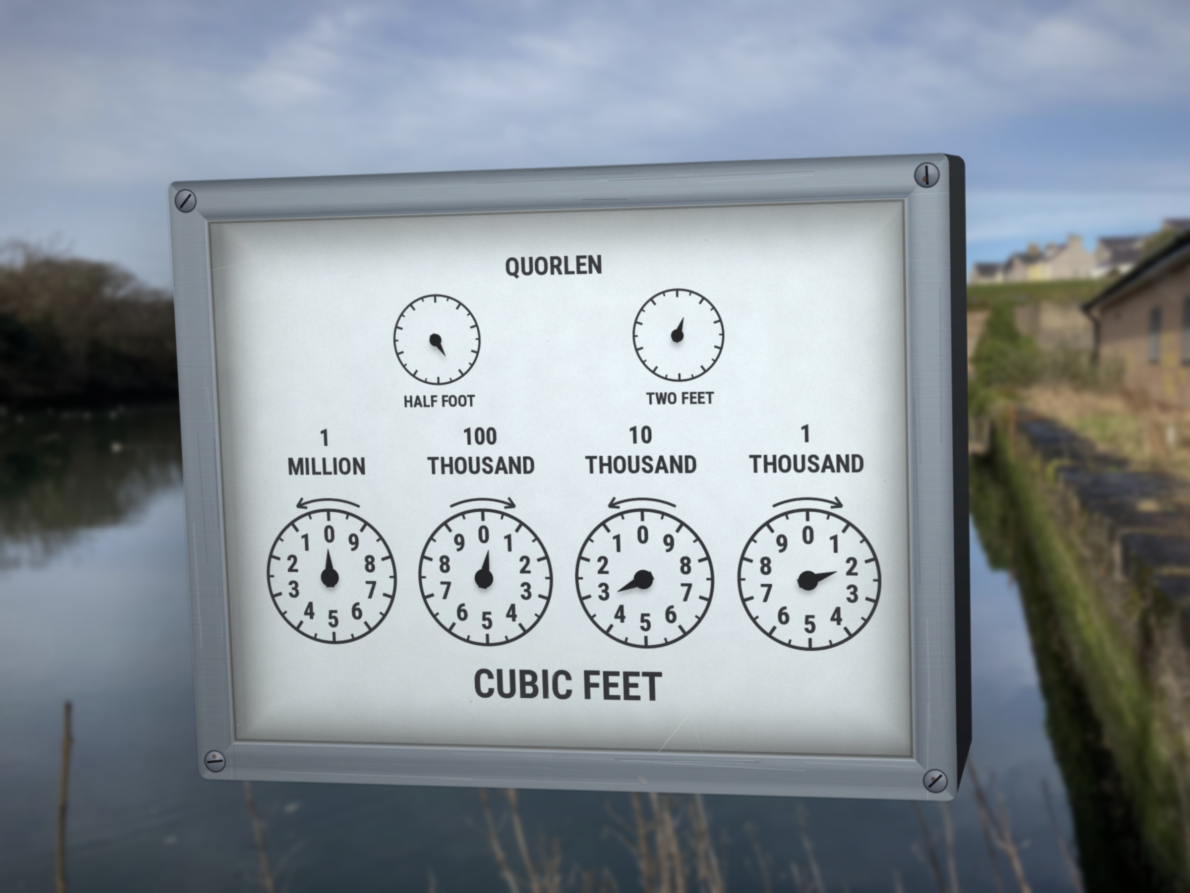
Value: 3200 ft³
